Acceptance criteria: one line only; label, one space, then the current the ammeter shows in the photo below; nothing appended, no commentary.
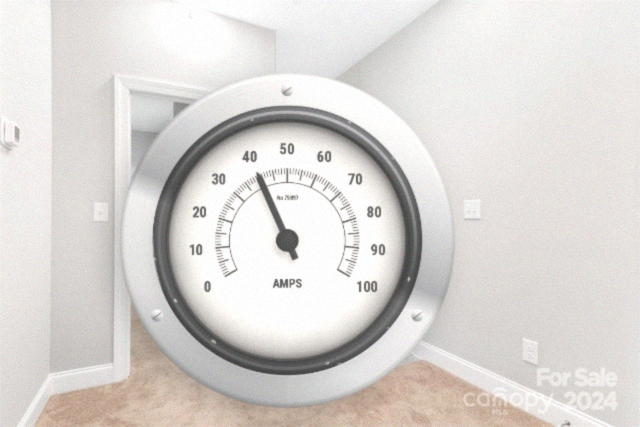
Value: 40 A
